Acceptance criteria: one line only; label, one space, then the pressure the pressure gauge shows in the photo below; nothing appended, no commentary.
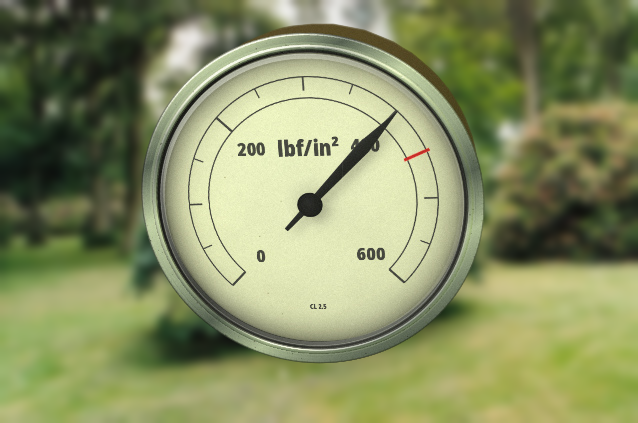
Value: 400 psi
